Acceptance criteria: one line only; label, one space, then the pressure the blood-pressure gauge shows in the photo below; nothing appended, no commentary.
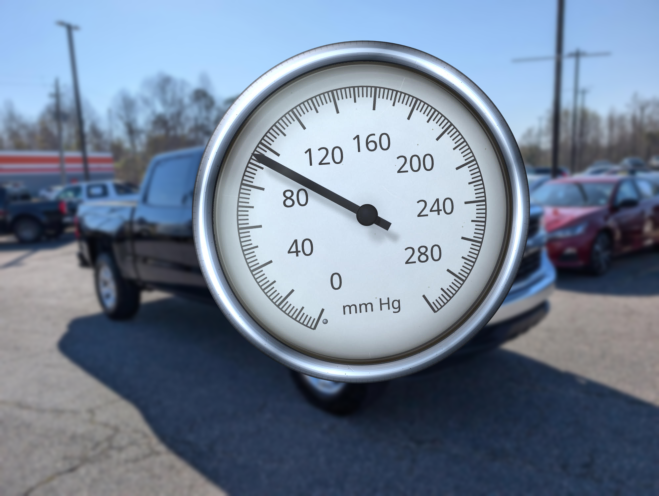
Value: 94 mmHg
